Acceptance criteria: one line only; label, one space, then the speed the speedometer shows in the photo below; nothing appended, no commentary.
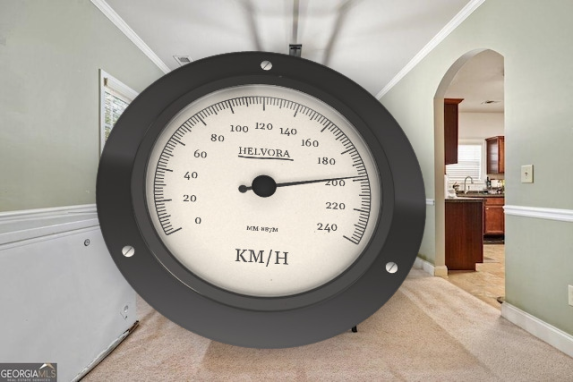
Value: 200 km/h
